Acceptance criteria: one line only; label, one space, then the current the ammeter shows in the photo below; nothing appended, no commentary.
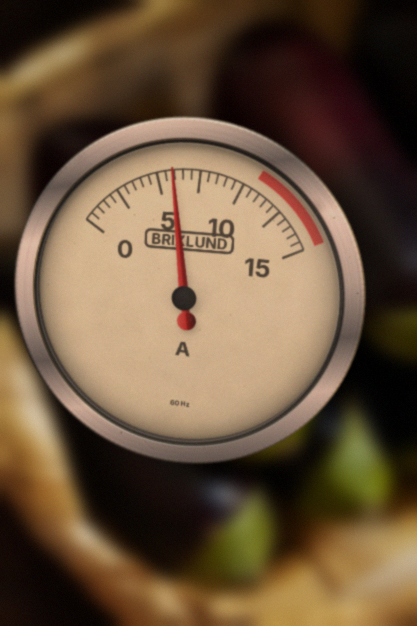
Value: 6 A
